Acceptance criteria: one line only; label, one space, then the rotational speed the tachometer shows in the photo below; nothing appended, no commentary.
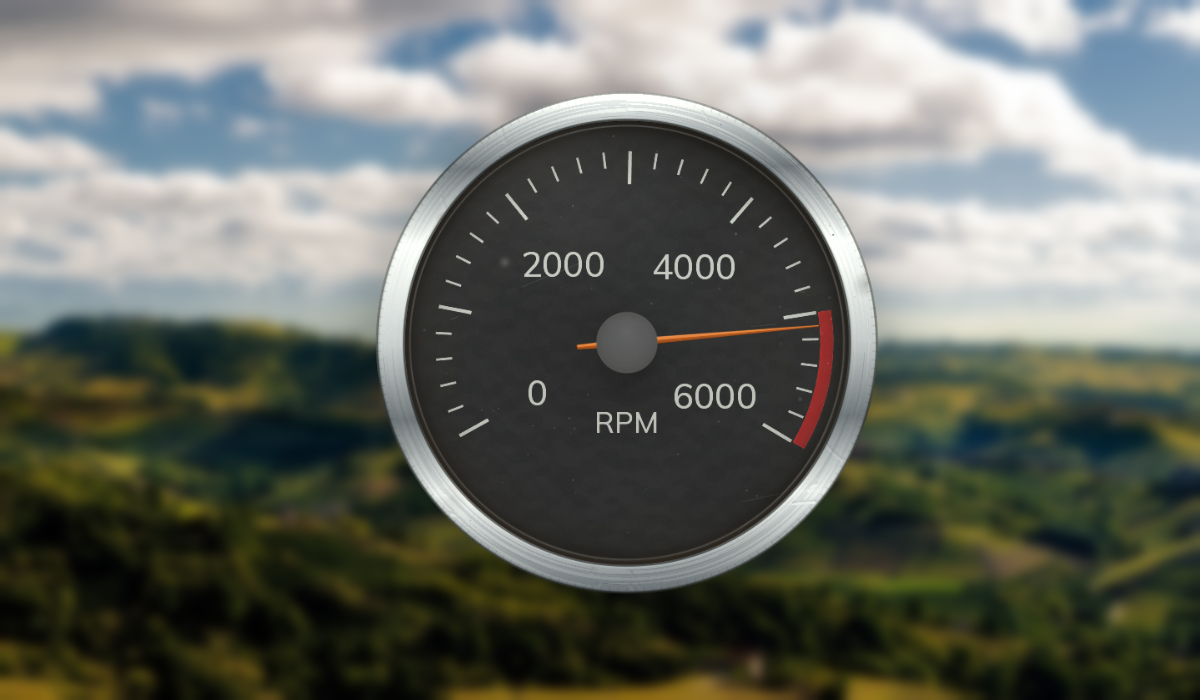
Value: 5100 rpm
